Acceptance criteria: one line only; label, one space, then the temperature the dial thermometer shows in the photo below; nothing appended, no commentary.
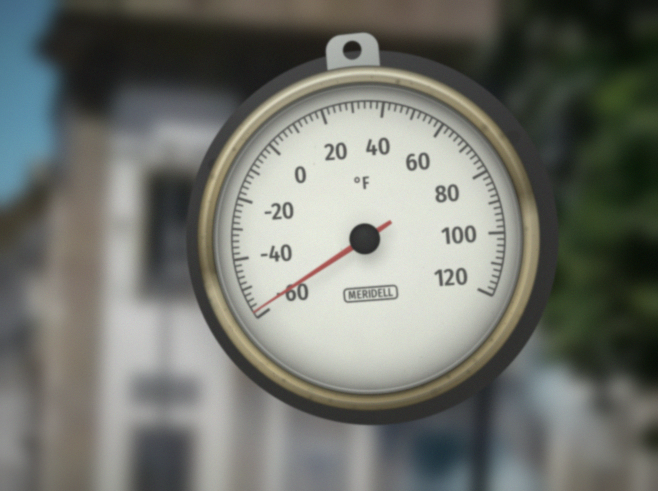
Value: -58 °F
